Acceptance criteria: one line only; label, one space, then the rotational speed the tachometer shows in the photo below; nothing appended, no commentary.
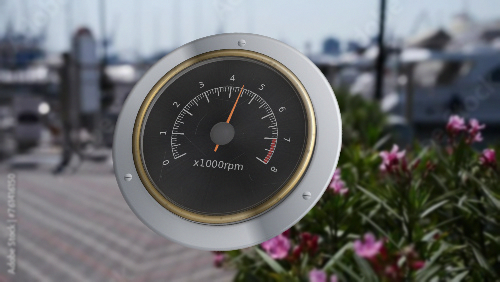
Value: 4500 rpm
